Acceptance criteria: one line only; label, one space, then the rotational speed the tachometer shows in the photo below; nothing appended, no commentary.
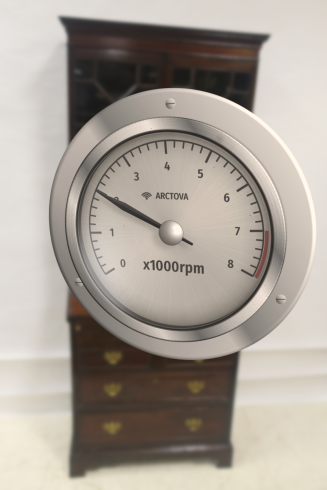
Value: 2000 rpm
